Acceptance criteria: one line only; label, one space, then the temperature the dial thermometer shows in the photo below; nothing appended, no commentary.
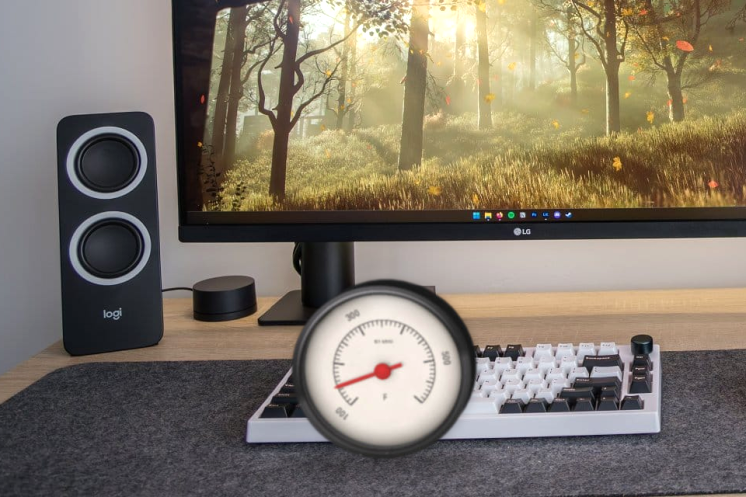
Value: 150 °F
